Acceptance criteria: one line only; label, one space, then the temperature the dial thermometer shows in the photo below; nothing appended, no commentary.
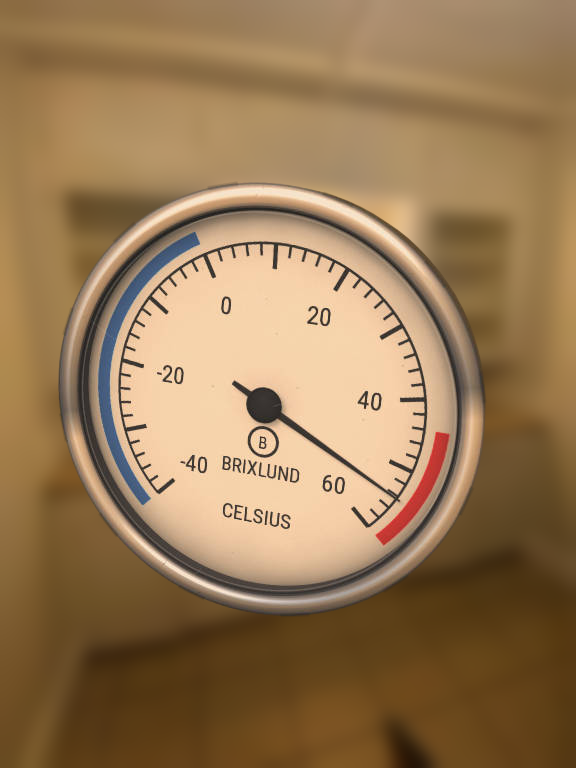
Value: 54 °C
